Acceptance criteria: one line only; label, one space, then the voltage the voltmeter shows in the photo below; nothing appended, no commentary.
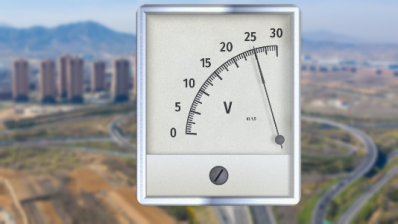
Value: 25 V
